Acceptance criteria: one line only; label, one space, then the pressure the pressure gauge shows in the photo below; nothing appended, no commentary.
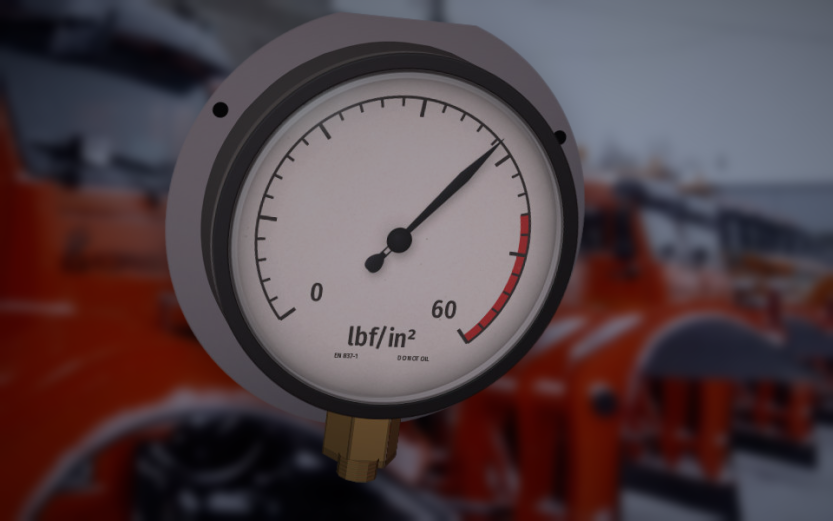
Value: 38 psi
